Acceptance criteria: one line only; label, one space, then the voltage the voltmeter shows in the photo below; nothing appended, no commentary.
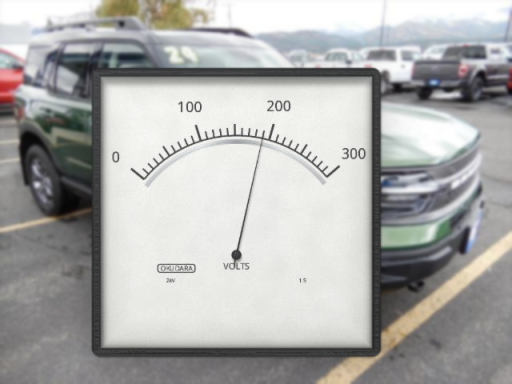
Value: 190 V
